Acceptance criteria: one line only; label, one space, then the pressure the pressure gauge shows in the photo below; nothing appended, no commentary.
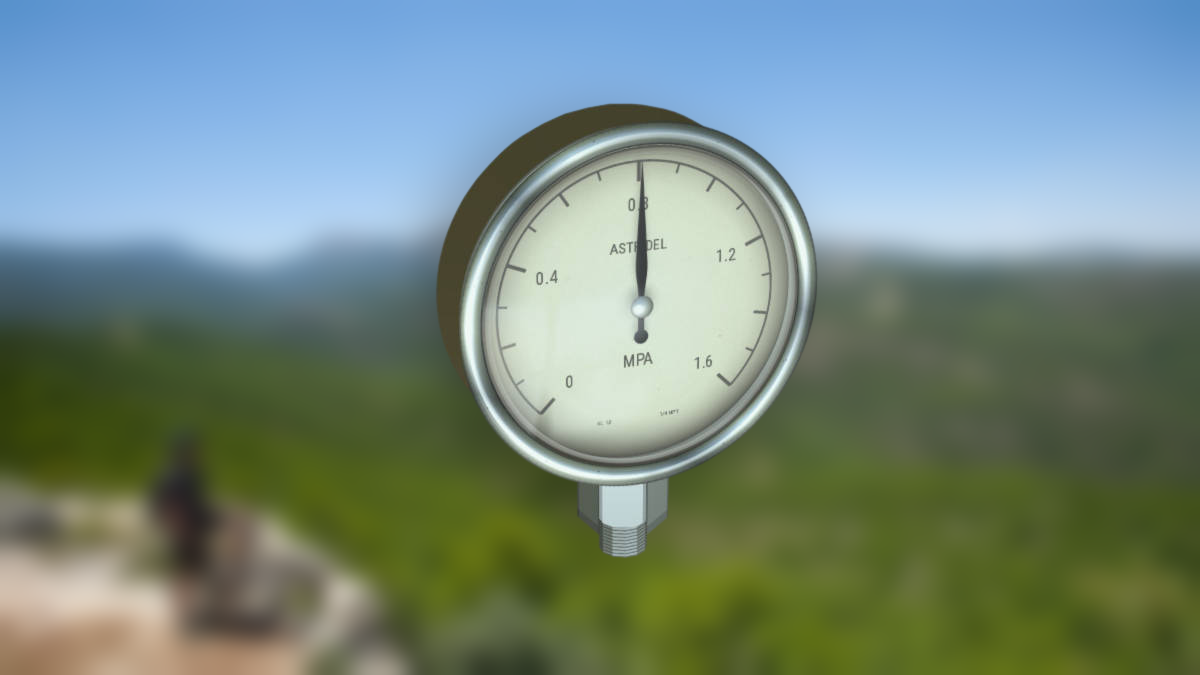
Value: 0.8 MPa
